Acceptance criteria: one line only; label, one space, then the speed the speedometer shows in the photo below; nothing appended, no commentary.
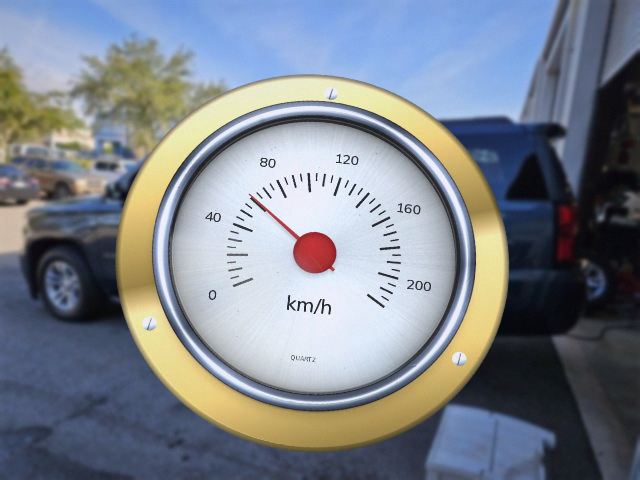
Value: 60 km/h
